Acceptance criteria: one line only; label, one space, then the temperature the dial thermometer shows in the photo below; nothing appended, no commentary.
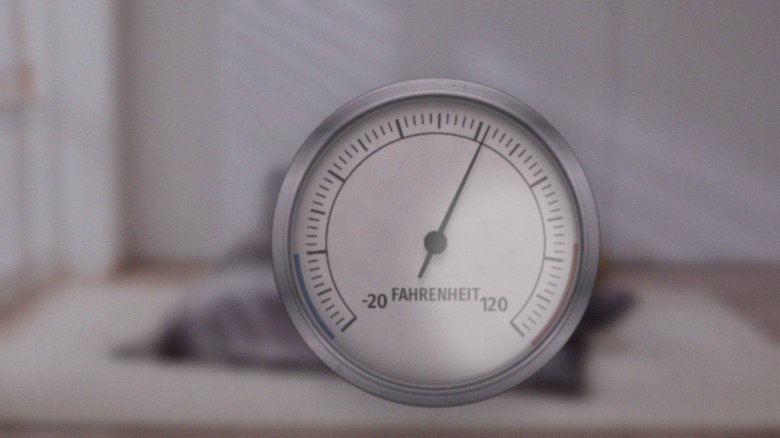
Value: 62 °F
